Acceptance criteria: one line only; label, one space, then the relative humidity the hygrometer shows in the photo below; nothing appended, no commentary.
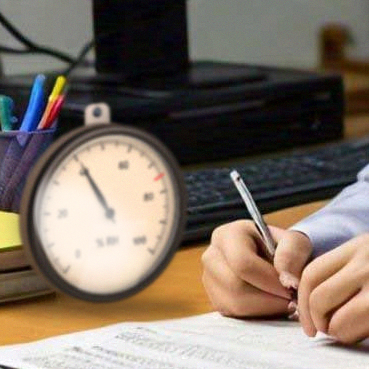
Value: 40 %
